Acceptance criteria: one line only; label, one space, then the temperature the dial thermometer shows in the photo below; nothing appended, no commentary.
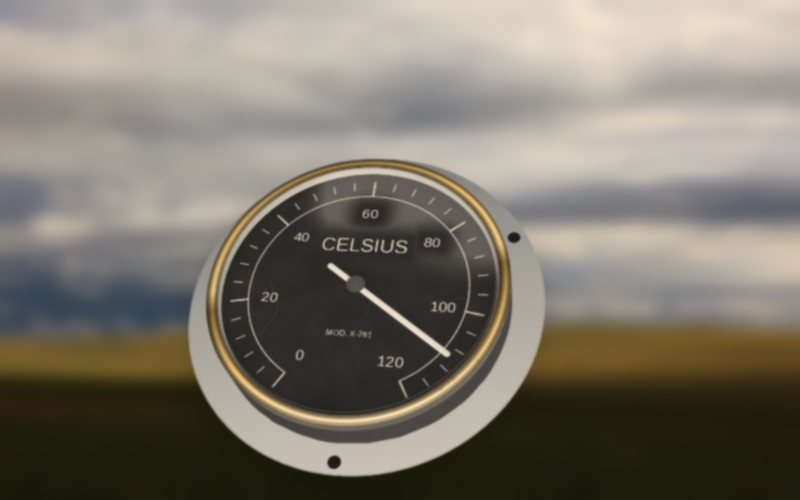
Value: 110 °C
